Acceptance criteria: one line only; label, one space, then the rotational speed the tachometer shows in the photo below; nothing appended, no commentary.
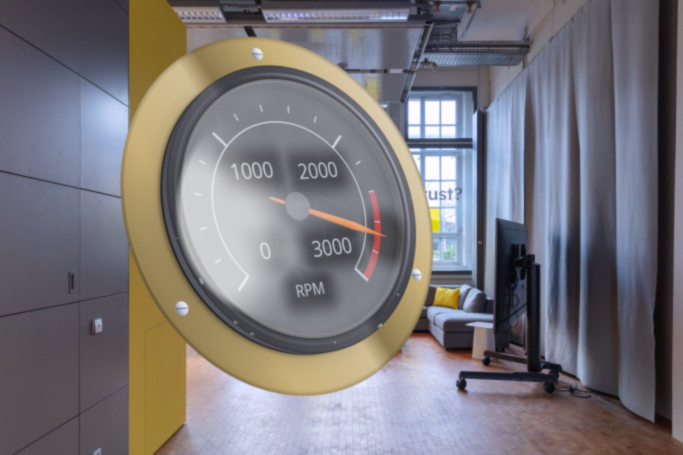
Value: 2700 rpm
